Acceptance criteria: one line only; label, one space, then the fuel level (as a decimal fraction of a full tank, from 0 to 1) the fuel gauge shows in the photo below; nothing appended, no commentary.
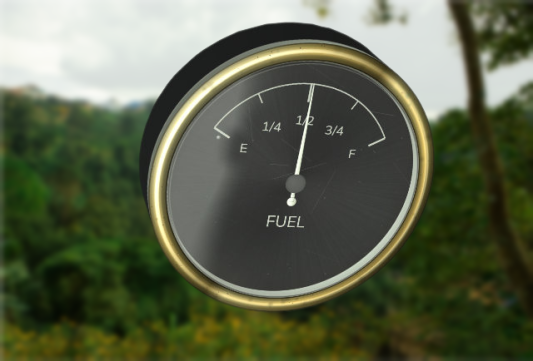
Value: 0.5
